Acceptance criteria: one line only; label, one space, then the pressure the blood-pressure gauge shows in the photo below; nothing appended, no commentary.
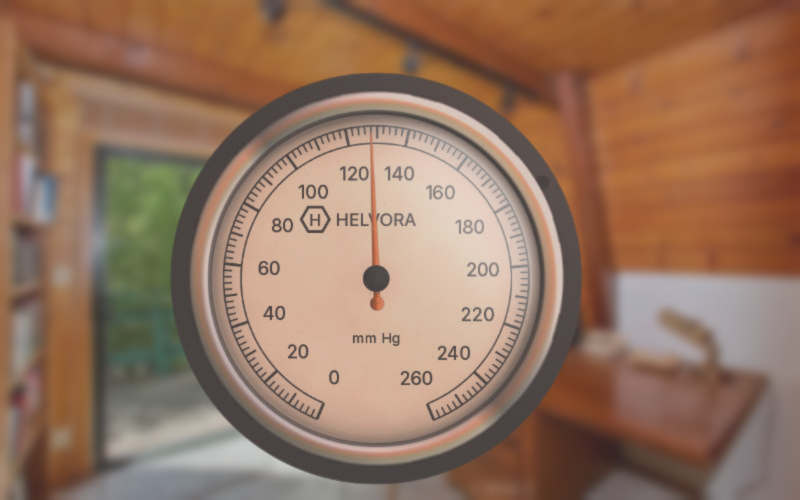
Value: 128 mmHg
